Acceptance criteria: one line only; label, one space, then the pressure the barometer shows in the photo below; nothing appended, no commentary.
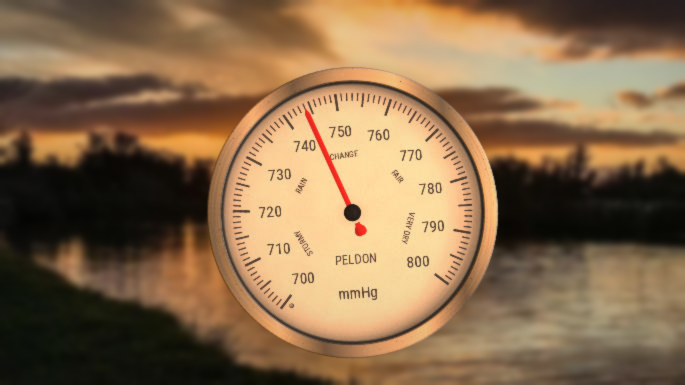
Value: 744 mmHg
